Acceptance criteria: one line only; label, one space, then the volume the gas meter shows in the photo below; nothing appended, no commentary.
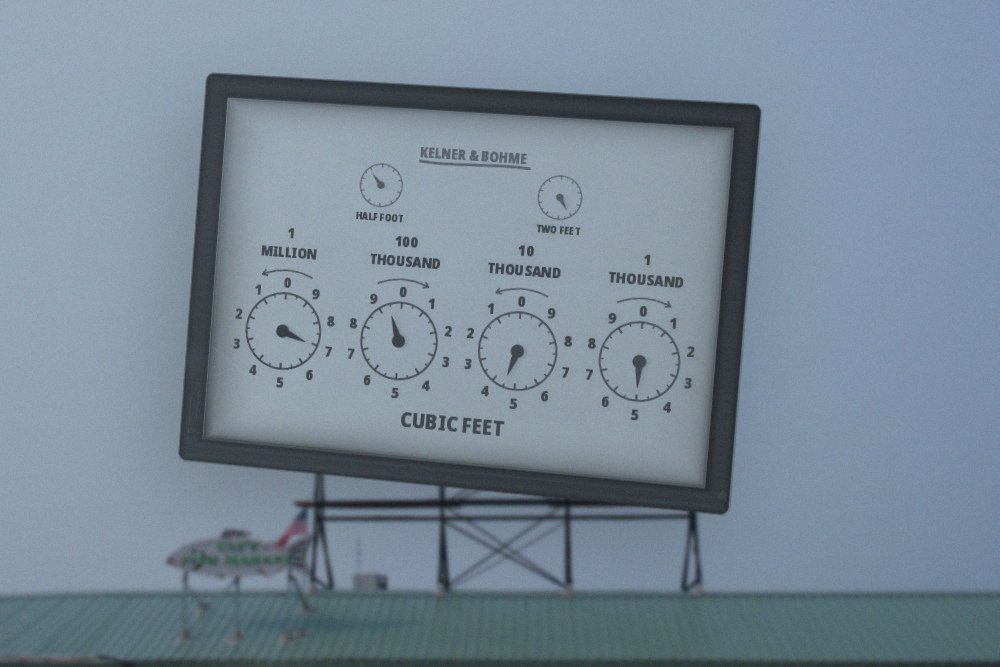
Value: 694500 ft³
